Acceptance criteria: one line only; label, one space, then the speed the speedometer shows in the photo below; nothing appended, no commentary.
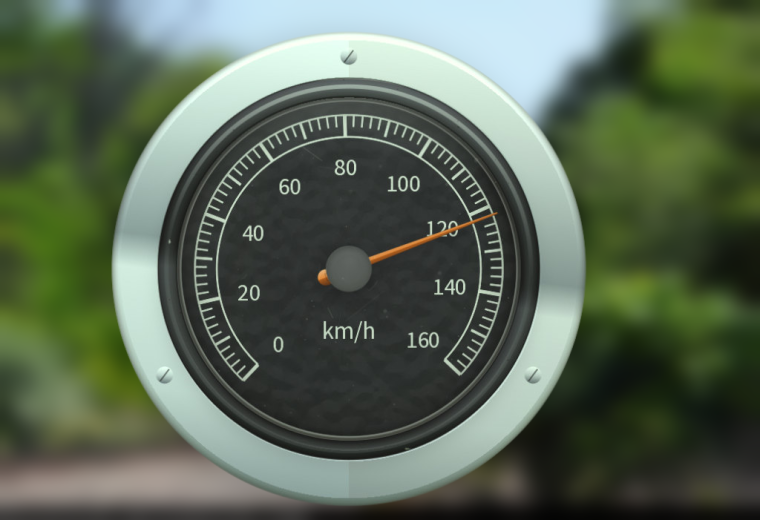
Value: 122 km/h
